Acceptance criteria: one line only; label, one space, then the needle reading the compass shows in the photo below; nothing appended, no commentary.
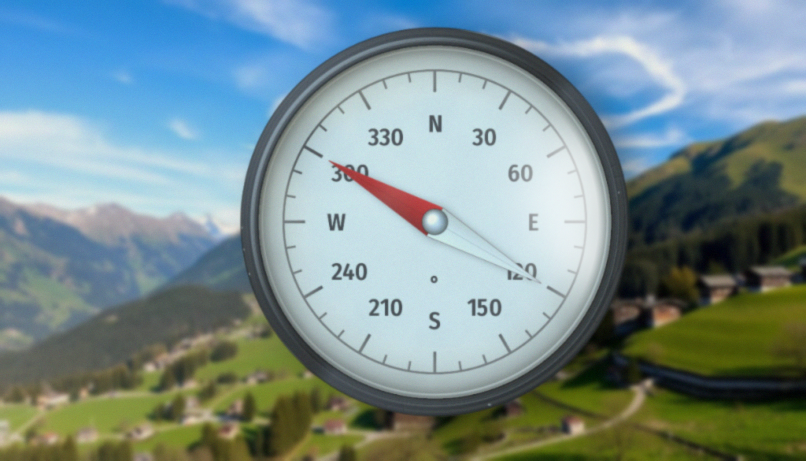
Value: 300 °
